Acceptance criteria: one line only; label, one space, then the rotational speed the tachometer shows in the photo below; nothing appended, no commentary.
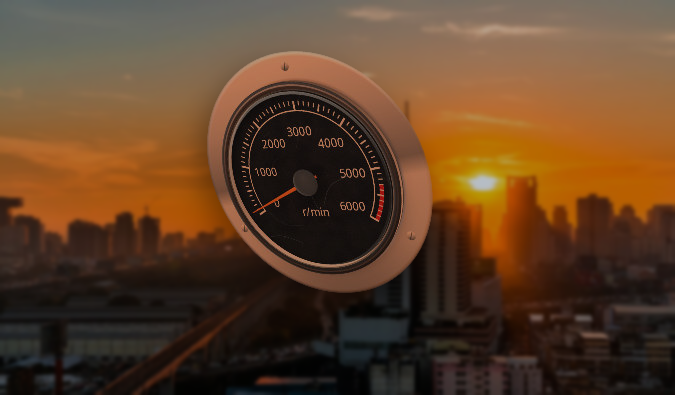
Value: 100 rpm
